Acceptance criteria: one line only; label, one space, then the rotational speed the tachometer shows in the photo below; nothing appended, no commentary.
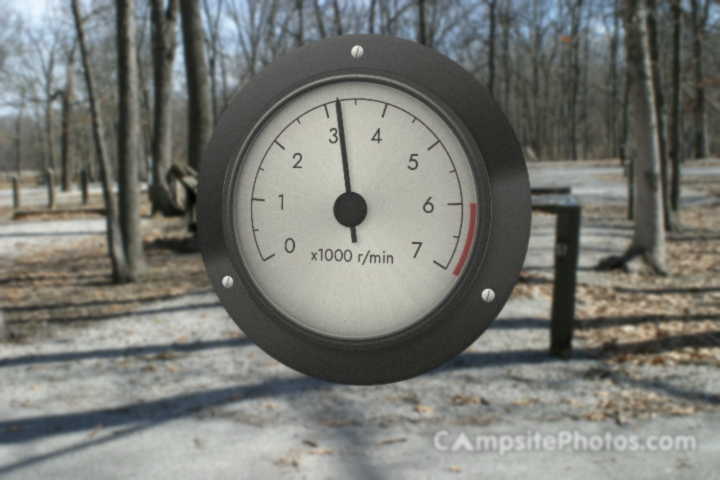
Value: 3250 rpm
